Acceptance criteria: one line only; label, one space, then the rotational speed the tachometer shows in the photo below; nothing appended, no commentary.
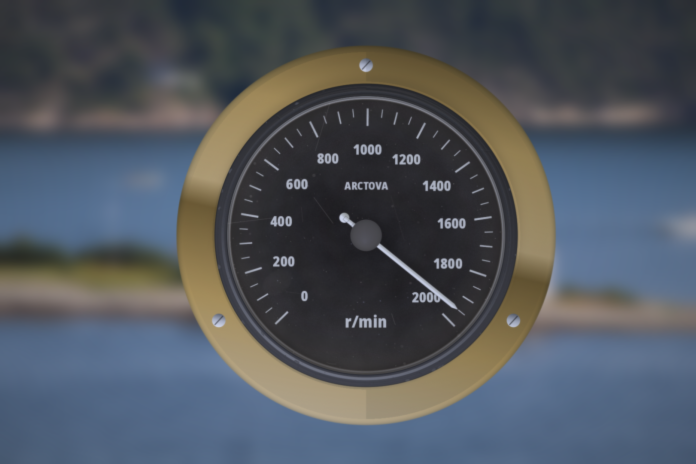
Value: 1950 rpm
